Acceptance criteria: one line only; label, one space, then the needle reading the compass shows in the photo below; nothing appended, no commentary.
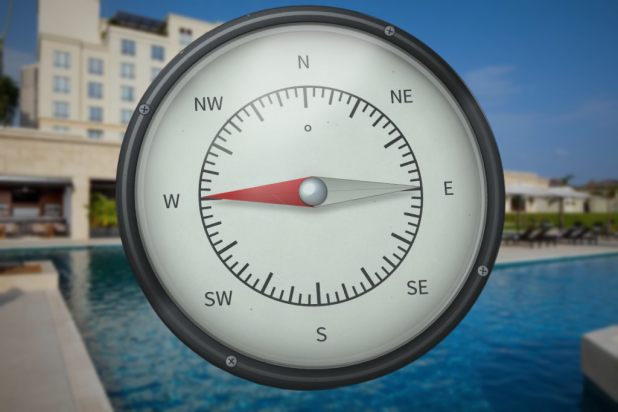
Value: 270 °
